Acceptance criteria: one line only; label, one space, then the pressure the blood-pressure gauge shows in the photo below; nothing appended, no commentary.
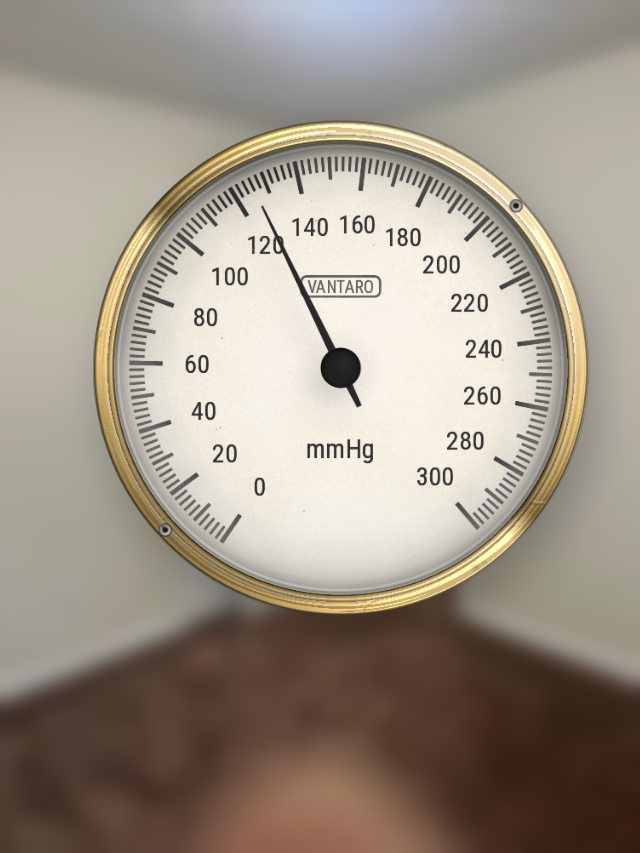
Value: 126 mmHg
